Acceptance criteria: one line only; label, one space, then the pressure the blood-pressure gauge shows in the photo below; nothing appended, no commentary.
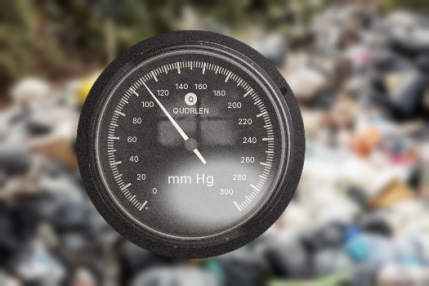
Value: 110 mmHg
